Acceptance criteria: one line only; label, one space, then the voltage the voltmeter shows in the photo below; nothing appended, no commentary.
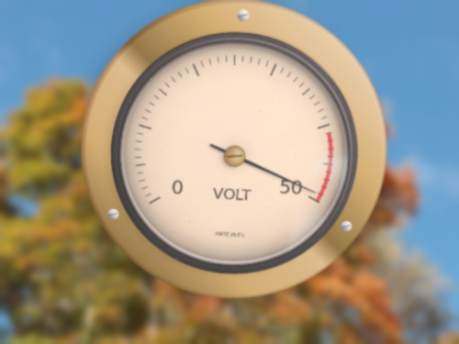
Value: 49 V
